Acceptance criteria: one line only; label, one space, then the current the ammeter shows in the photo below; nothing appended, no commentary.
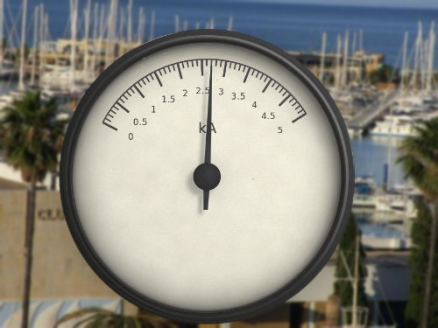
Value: 2.7 kA
